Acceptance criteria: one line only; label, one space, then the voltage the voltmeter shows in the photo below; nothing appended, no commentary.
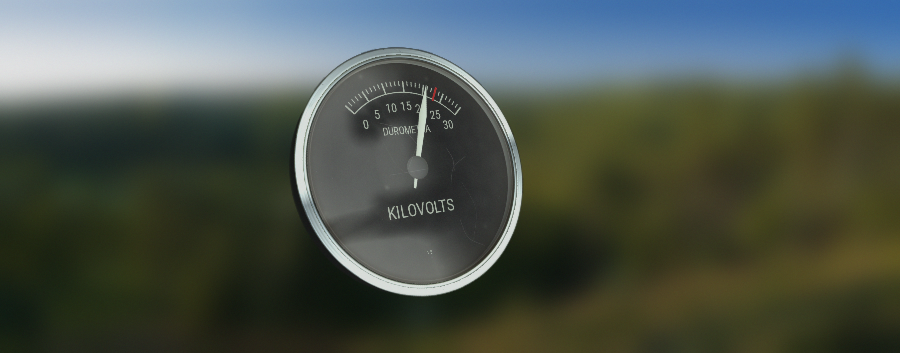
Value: 20 kV
